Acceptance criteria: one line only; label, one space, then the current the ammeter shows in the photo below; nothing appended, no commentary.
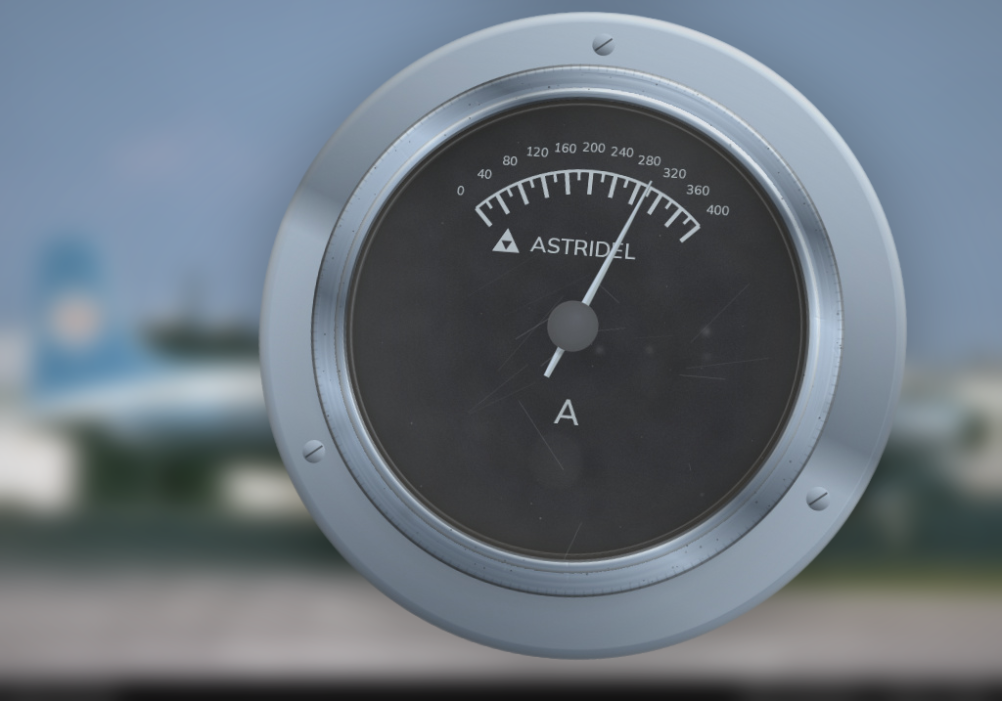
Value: 300 A
